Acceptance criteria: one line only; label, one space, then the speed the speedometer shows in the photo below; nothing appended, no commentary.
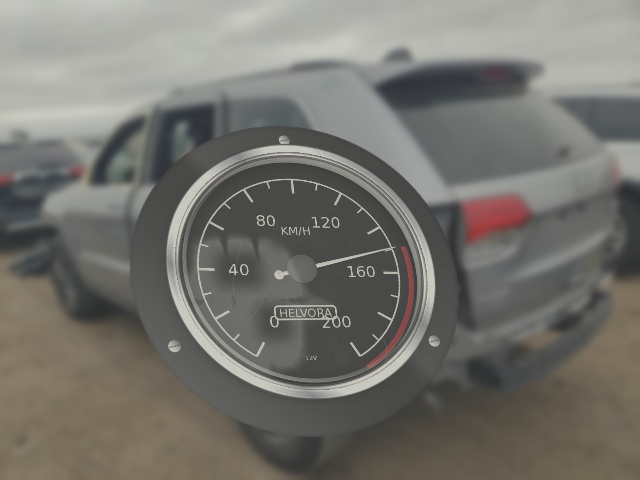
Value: 150 km/h
